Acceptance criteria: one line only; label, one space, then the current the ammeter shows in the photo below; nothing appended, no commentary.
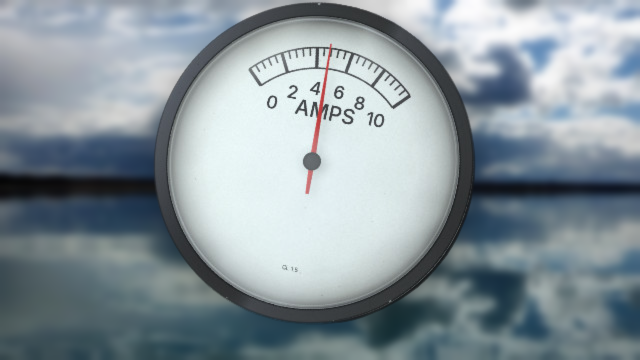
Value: 4.8 A
